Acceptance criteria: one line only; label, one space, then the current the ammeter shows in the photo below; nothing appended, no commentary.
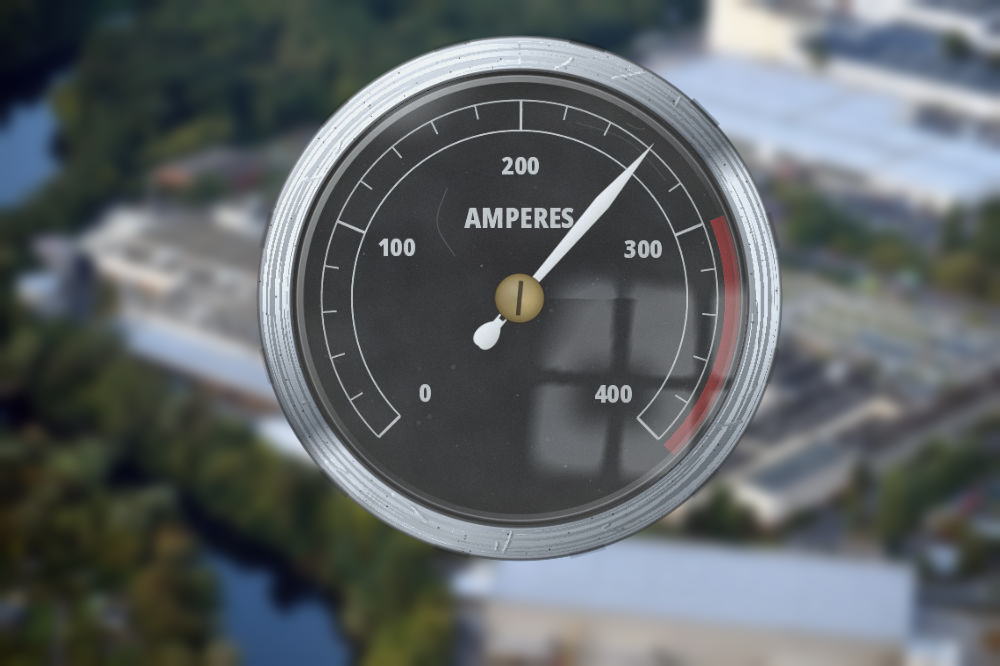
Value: 260 A
